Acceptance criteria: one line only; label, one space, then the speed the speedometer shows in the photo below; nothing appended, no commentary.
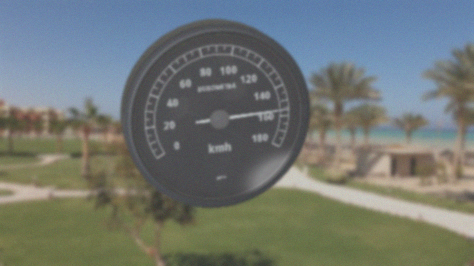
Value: 155 km/h
